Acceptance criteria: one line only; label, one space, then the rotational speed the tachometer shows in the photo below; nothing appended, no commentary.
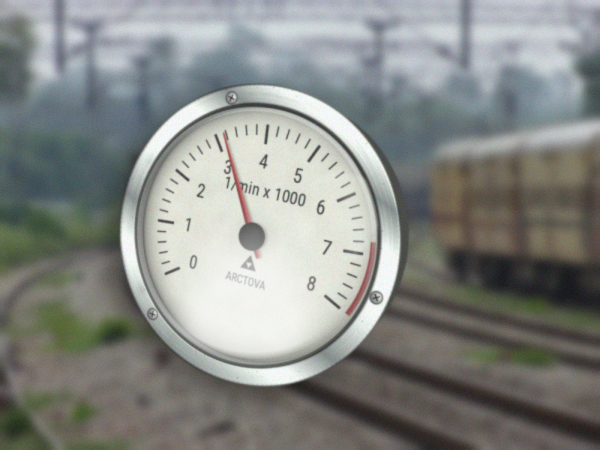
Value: 3200 rpm
